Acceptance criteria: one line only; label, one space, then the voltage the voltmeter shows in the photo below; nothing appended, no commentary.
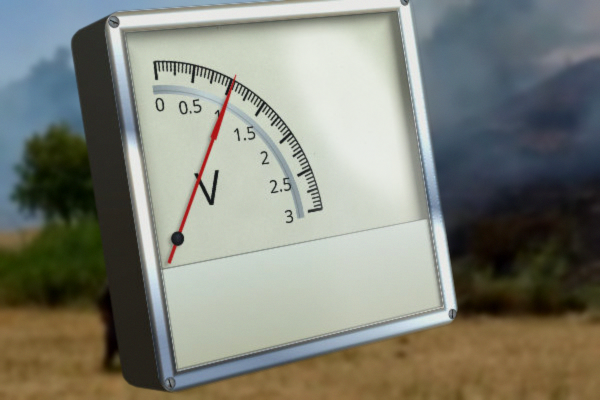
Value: 1 V
